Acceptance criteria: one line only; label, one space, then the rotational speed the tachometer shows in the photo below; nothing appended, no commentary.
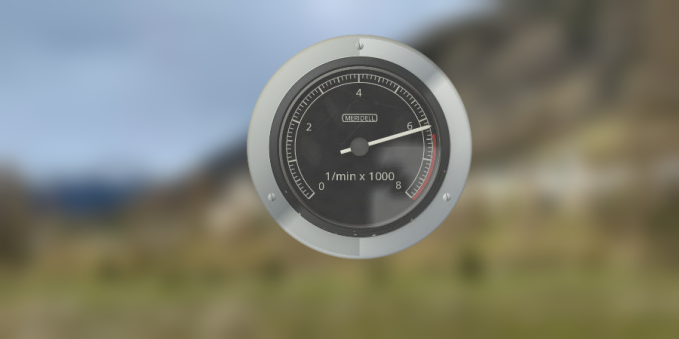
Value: 6200 rpm
